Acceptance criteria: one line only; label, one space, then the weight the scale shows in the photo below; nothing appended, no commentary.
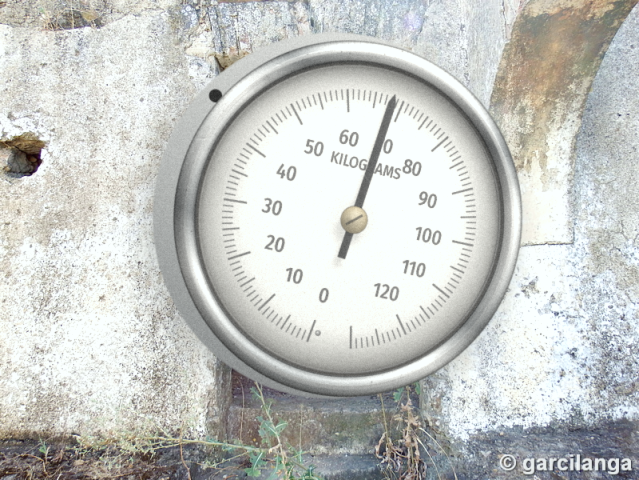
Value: 68 kg
